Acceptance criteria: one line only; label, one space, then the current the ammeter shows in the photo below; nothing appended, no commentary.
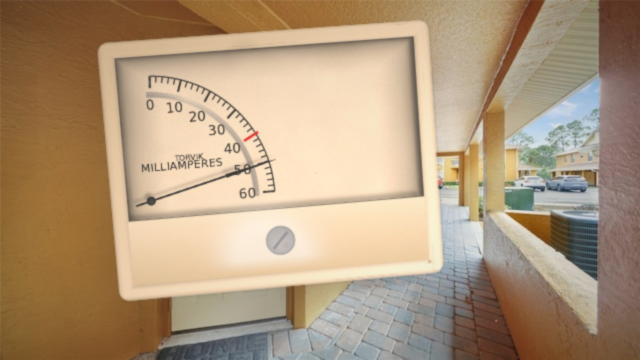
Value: 50 mA
